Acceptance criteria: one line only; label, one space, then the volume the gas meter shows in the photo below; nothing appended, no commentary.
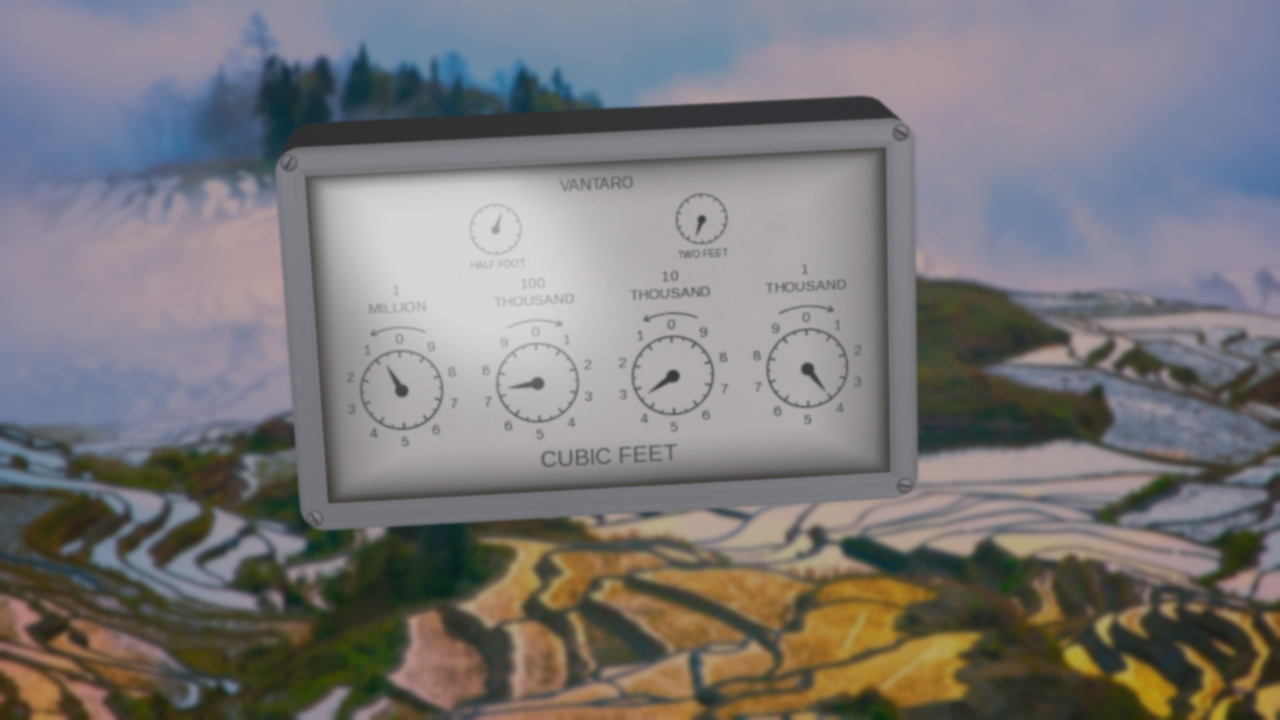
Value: 73400 ft³
